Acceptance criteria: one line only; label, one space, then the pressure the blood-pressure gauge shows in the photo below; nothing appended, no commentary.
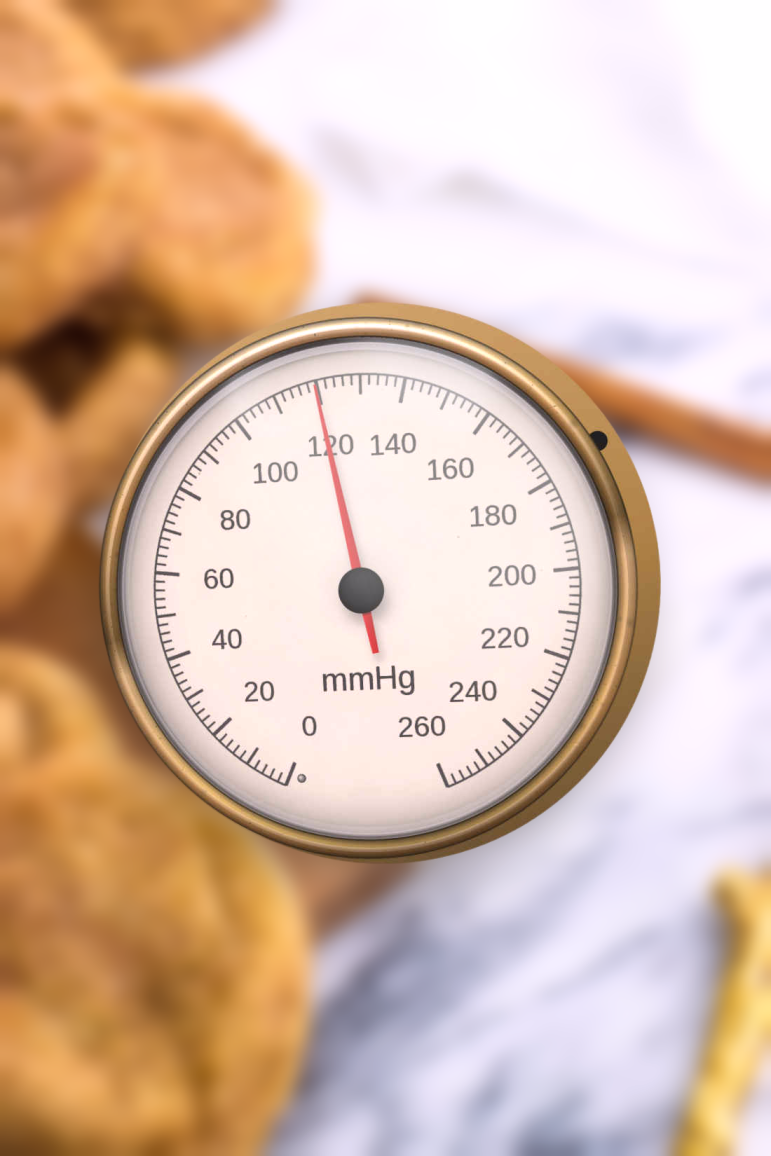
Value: 120 mmHg
